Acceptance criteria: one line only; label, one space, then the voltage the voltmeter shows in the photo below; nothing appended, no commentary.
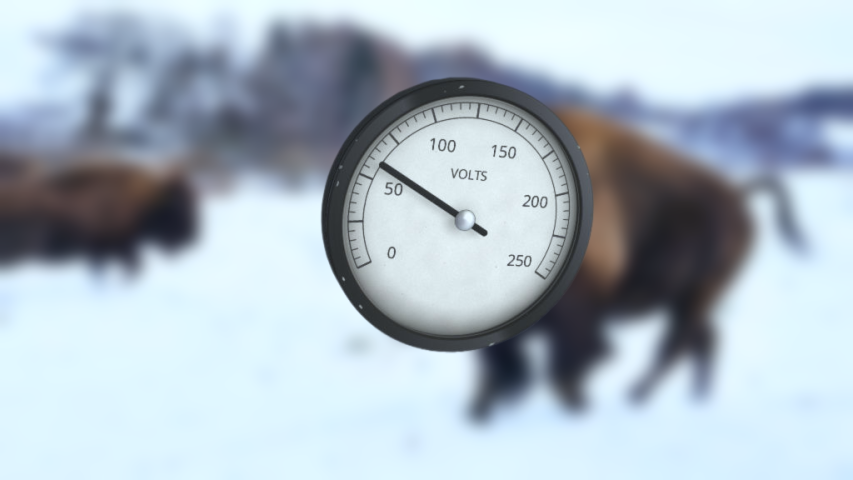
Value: 60 V
